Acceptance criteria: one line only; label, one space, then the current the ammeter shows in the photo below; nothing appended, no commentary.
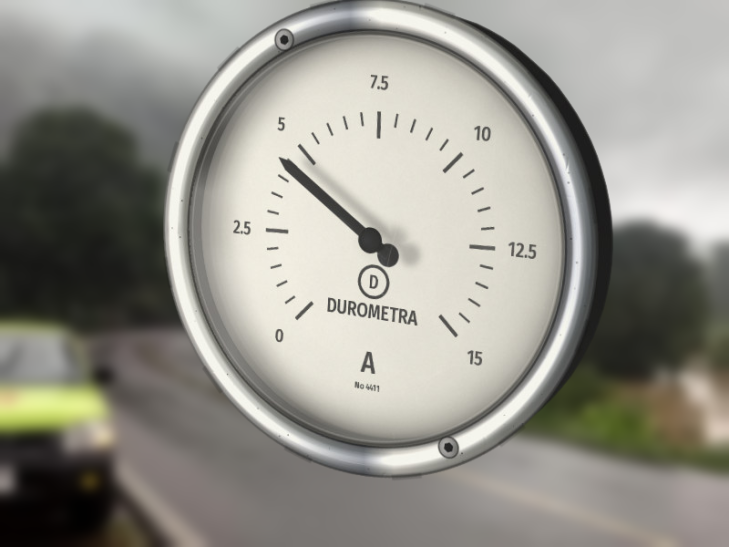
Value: 4.5 A
